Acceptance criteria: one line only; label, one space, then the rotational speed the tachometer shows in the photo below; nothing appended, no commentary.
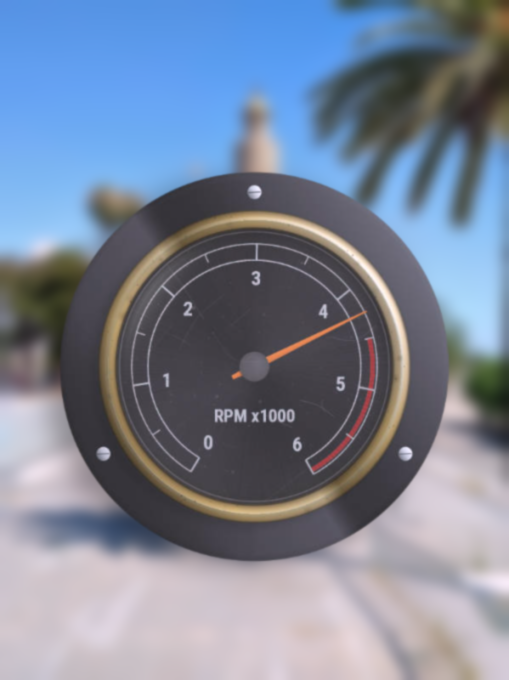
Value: 4250 rpm
